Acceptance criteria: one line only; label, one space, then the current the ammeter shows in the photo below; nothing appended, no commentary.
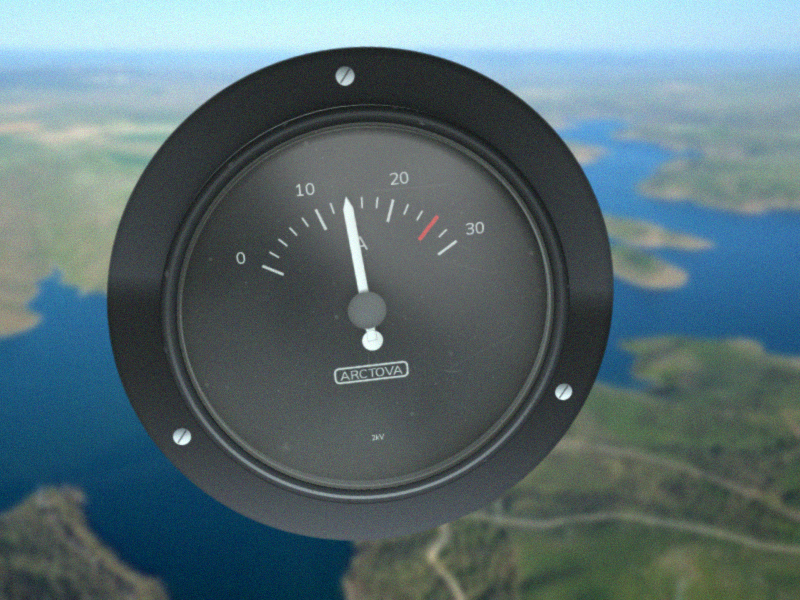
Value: 14 A
